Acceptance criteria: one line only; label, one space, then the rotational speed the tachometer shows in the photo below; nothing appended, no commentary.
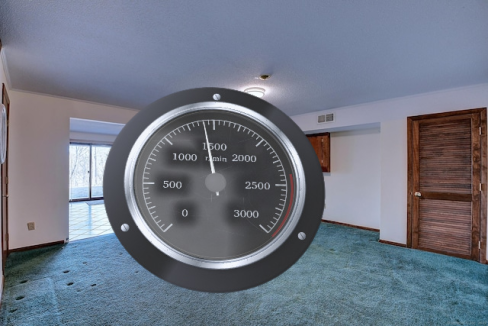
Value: 1400 rpm
